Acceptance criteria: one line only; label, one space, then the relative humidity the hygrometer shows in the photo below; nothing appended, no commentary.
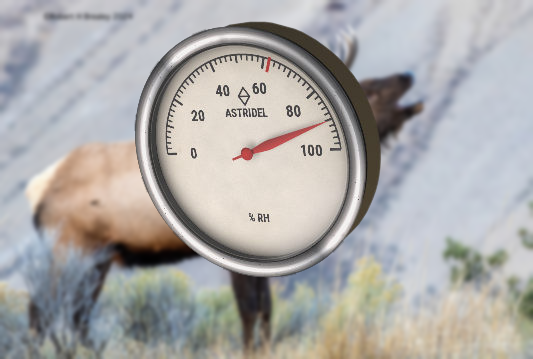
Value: 90 %
